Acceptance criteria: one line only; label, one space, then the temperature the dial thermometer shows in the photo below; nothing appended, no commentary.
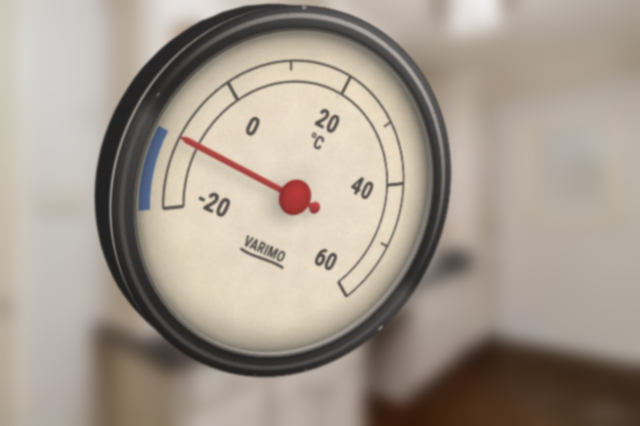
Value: -10 °C
